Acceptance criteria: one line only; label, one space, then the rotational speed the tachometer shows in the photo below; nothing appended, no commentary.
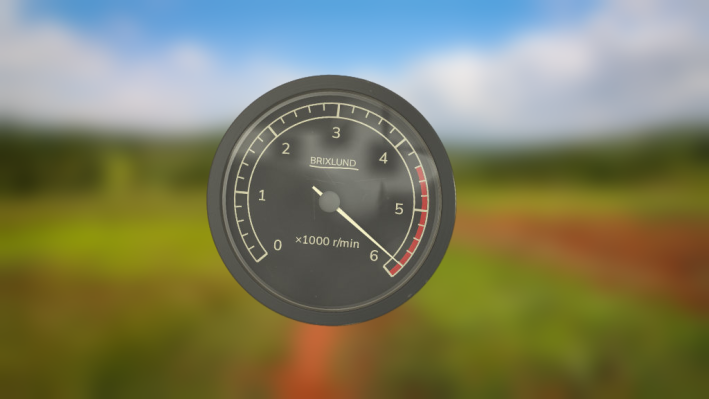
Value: 5800 rpm
